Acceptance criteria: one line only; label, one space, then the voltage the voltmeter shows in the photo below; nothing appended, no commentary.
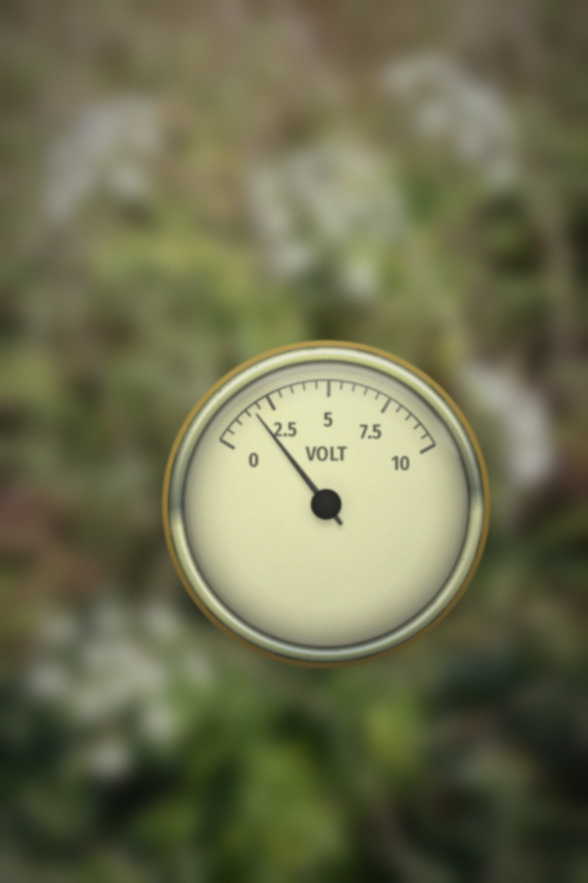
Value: 1.75 V
